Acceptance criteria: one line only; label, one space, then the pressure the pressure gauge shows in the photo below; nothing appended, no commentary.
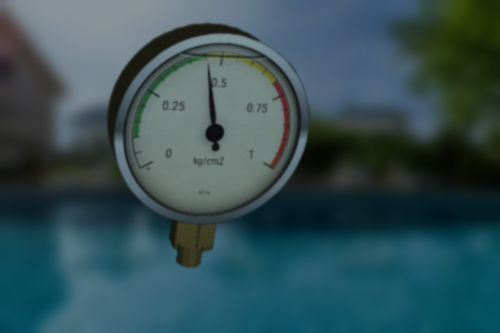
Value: 0.45 kg/cm²
